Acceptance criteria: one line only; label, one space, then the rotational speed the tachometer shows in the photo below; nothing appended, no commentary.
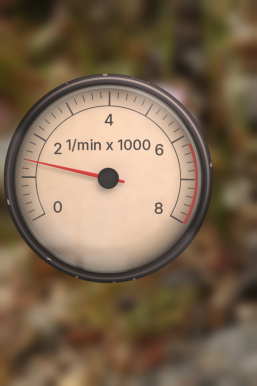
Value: 1400 rpm
